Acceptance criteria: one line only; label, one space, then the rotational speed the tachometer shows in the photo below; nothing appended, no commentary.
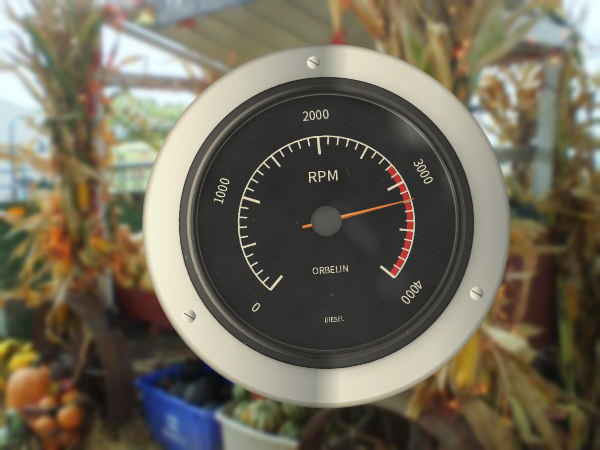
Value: 3200 rpm
